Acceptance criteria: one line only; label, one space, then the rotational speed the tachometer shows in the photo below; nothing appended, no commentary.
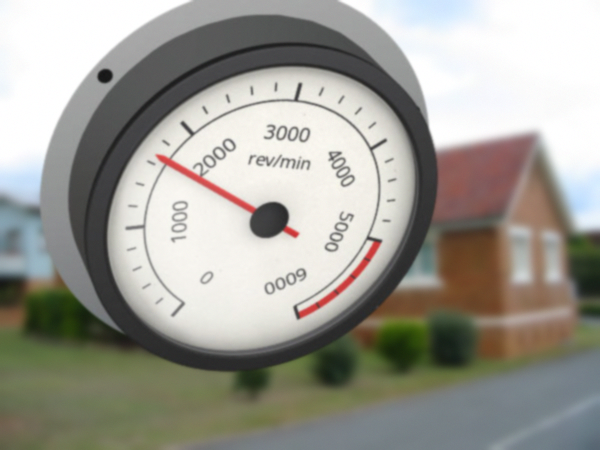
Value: 1700 rpm
